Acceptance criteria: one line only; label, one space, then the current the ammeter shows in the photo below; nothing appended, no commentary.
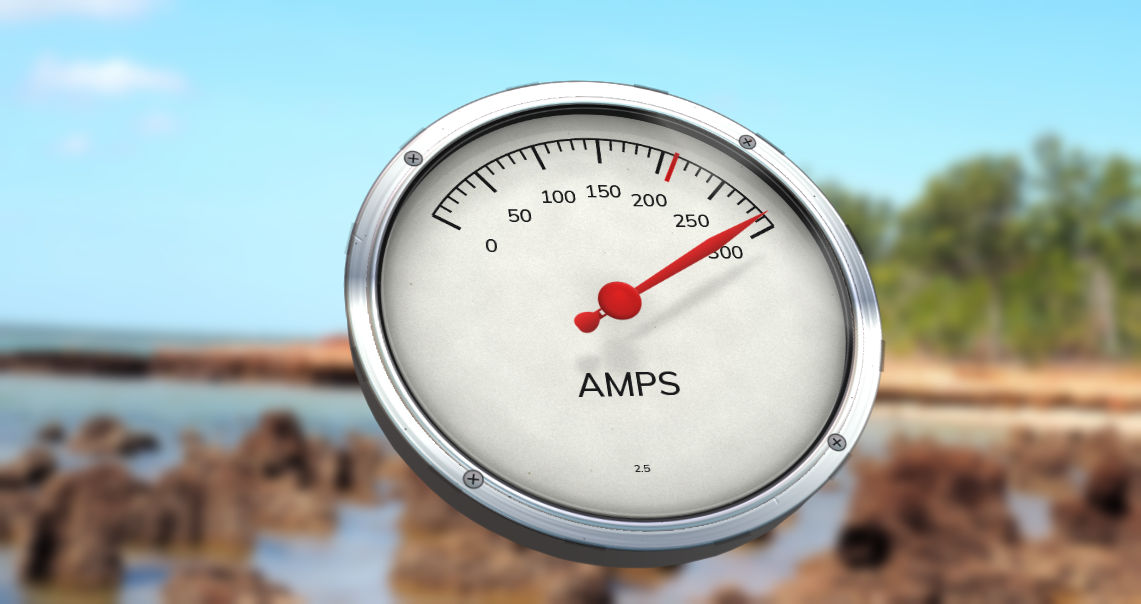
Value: 290 A
